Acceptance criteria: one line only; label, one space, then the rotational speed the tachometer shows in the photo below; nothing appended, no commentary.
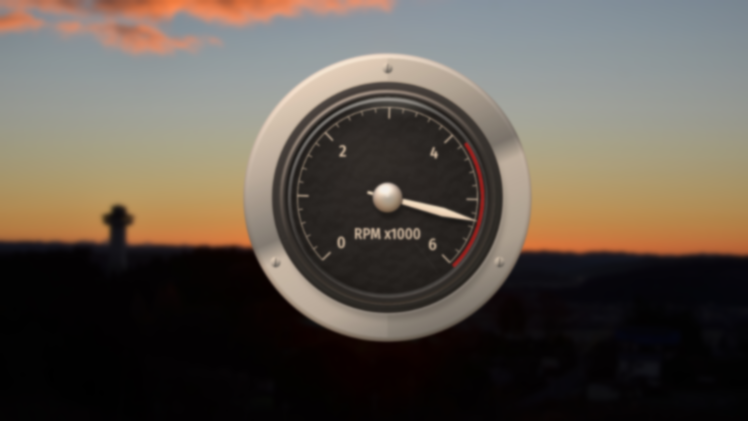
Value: 5300 rpm
